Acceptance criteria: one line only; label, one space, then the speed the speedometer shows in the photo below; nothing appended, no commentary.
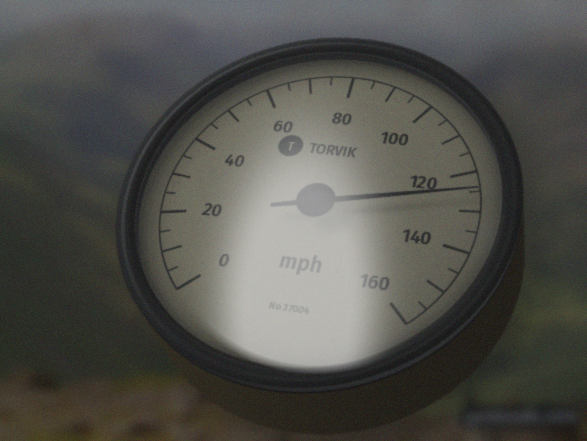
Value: 125 mph
